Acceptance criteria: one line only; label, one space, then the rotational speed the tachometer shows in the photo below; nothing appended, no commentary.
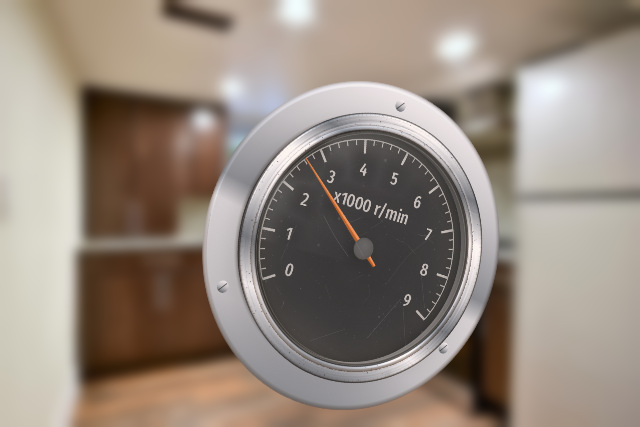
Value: 2600 rpm
